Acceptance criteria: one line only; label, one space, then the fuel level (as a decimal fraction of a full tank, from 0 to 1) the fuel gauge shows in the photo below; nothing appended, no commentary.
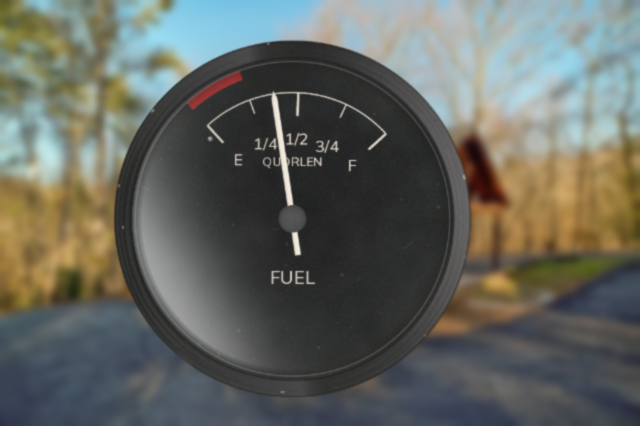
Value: 0.375
